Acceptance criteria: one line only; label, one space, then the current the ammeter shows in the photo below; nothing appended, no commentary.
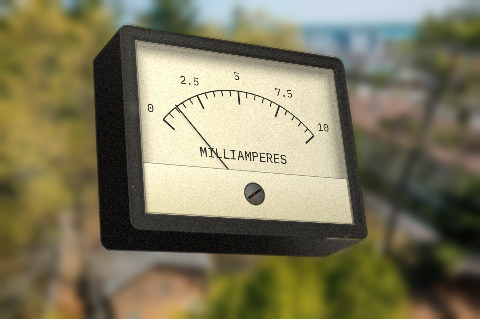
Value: 1 mA
